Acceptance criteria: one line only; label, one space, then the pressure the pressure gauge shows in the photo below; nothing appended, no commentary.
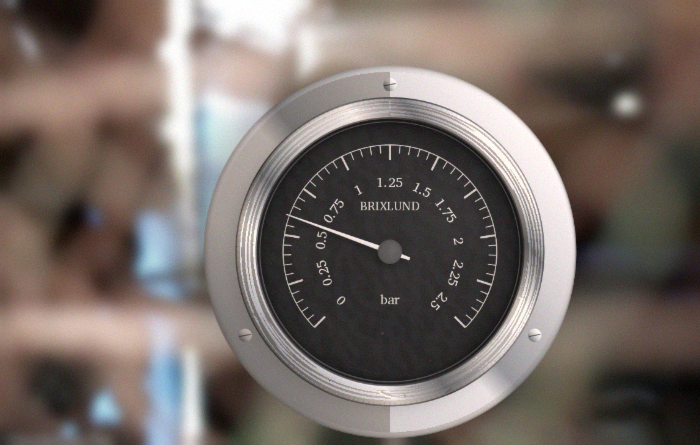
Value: 0.6 bar
